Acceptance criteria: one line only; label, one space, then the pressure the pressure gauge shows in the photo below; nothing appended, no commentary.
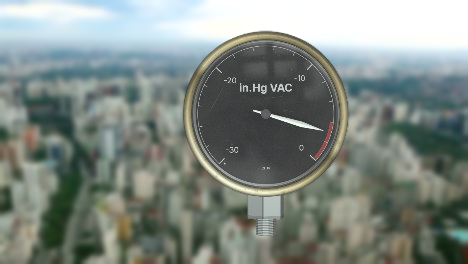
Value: -3 inHg
